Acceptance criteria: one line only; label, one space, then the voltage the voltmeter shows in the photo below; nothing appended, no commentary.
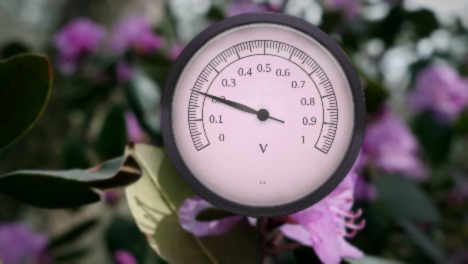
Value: 0.2 V
